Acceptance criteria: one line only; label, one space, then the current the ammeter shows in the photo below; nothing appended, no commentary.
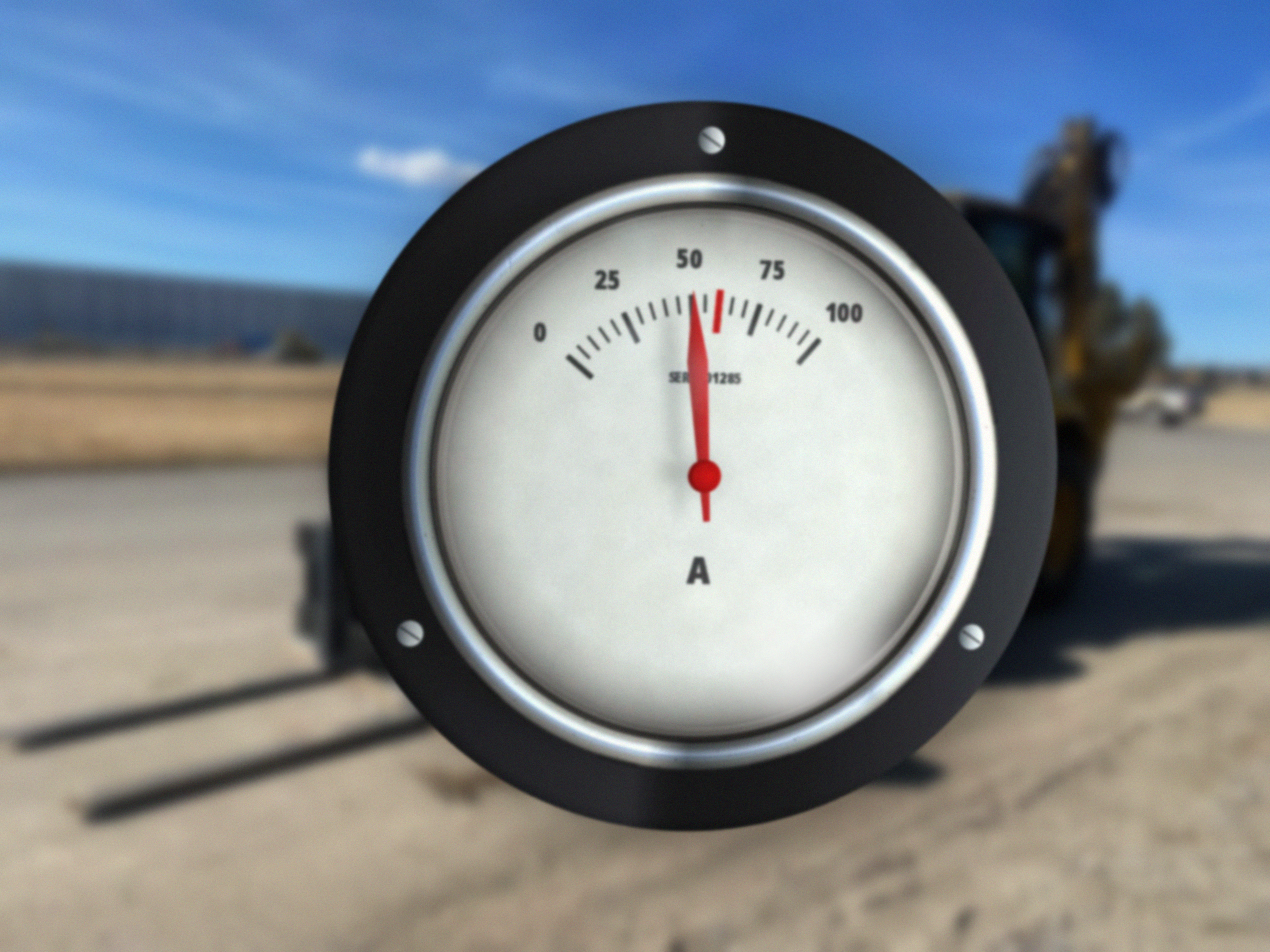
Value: 50 A
